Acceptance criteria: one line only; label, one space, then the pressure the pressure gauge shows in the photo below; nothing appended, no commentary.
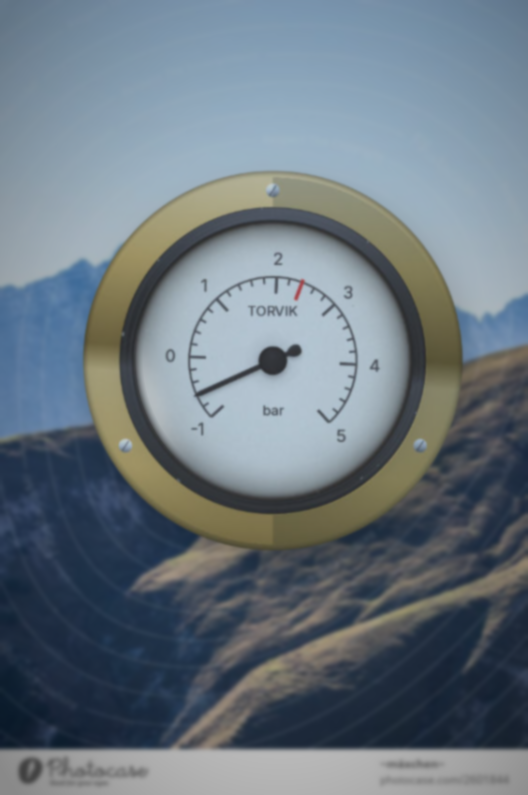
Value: -0.6 bar
